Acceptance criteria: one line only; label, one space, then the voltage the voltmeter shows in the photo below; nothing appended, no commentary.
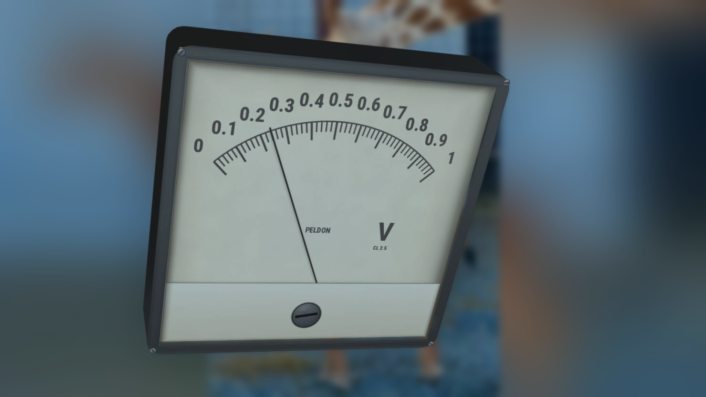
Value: 0.24 V
